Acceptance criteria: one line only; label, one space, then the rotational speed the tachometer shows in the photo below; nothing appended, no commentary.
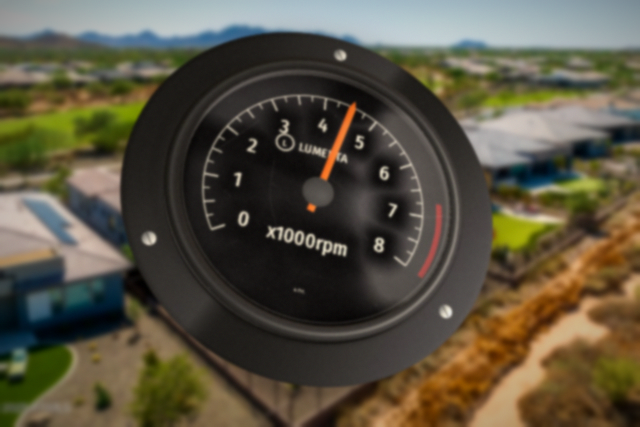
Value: 4500 rpm
